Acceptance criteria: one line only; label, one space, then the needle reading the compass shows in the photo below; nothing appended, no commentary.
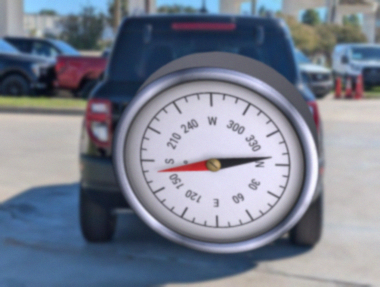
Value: 170 °
